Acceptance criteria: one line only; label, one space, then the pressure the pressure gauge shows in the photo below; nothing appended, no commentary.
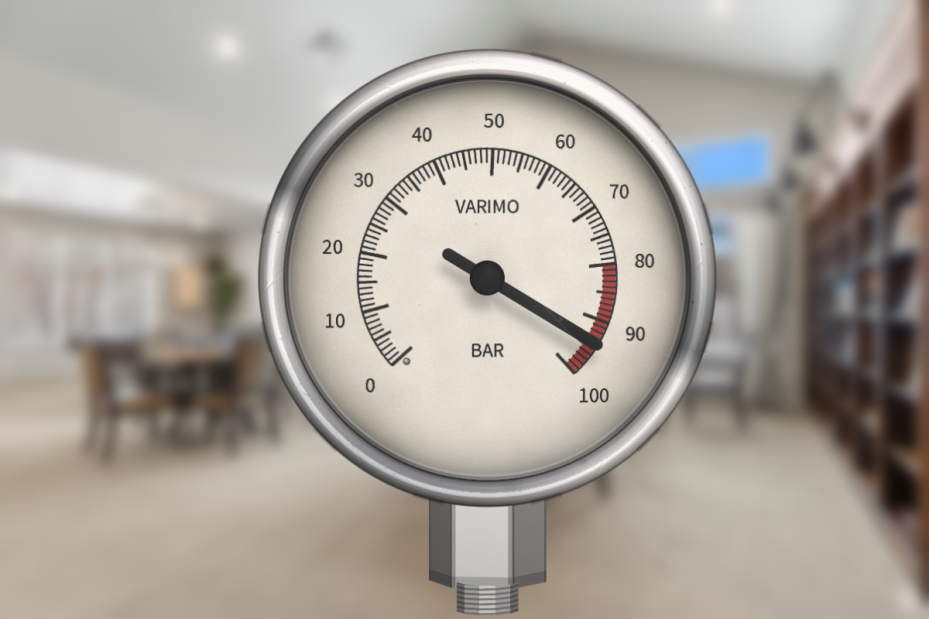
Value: 94 bar
